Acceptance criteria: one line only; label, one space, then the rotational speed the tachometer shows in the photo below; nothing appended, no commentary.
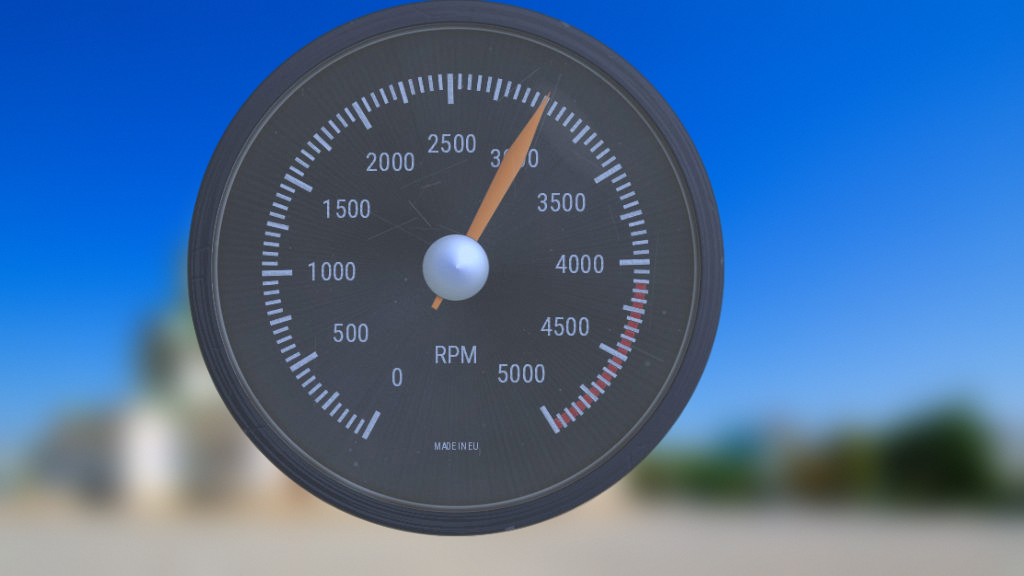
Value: 3000 rpm
